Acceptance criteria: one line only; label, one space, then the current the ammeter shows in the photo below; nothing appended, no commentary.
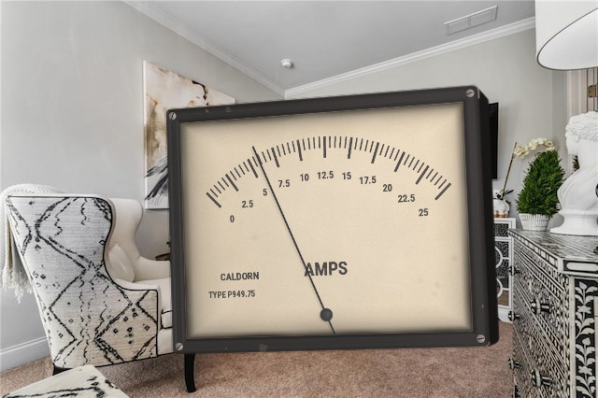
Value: 6 A
